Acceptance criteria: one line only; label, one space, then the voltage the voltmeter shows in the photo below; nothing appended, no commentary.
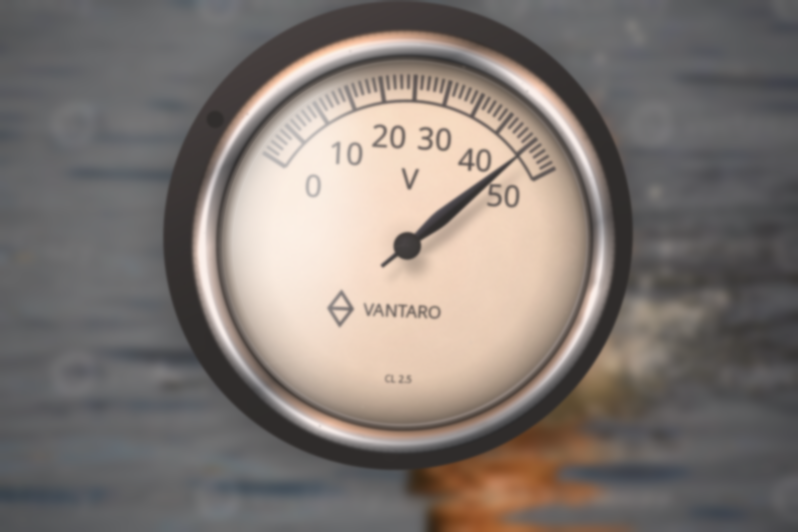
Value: 45 V
